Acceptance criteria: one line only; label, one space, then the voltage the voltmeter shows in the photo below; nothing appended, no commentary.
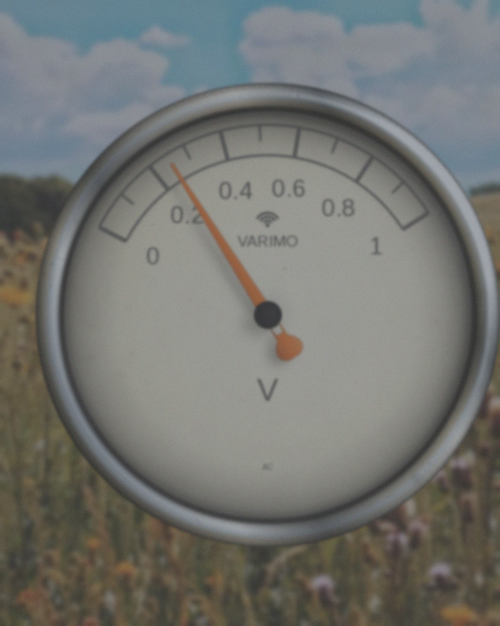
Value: 0.25 V
